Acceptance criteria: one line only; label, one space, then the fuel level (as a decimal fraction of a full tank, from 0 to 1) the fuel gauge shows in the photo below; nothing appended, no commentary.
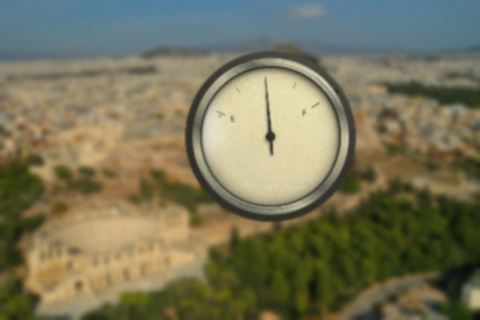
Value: 0.5
